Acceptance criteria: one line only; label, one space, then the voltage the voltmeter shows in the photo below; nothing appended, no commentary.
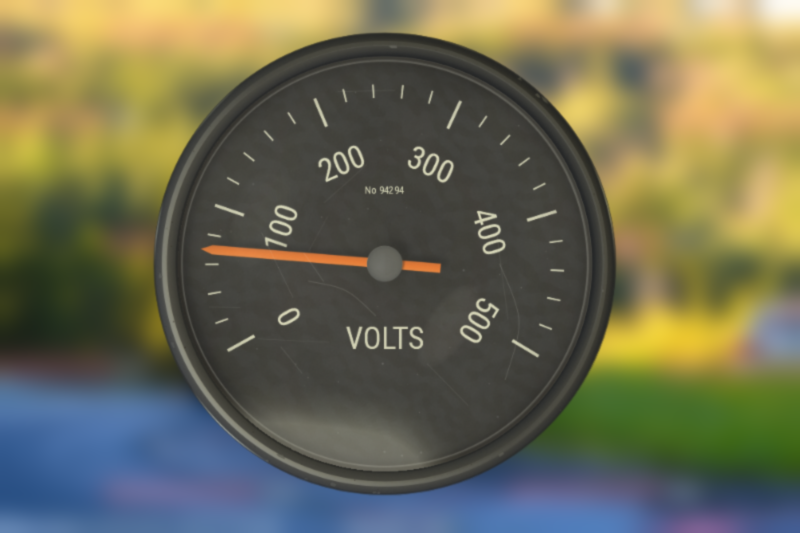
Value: 70 V
